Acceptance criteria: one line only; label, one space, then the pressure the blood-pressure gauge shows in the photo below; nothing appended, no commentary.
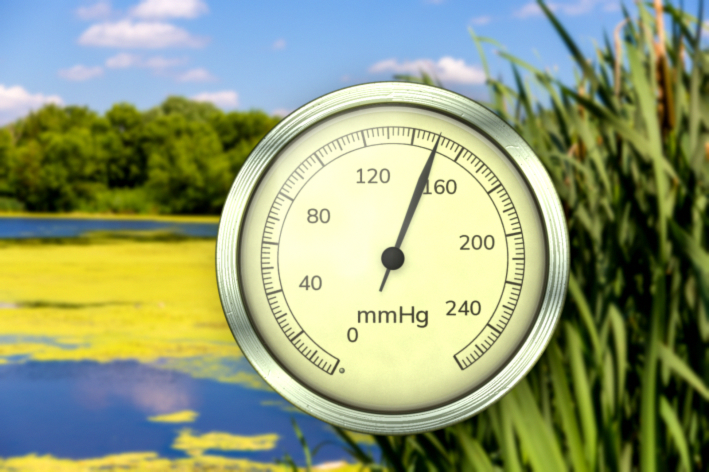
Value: 150 mmHg
